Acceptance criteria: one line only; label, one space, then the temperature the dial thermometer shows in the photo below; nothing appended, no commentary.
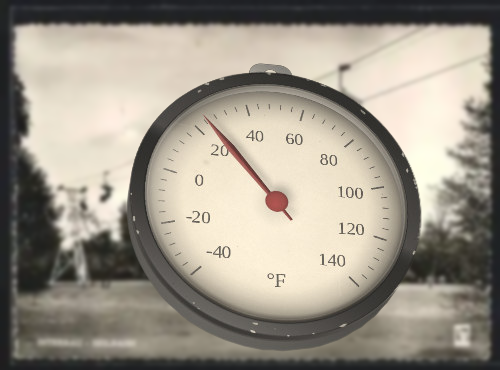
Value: 24 °F
